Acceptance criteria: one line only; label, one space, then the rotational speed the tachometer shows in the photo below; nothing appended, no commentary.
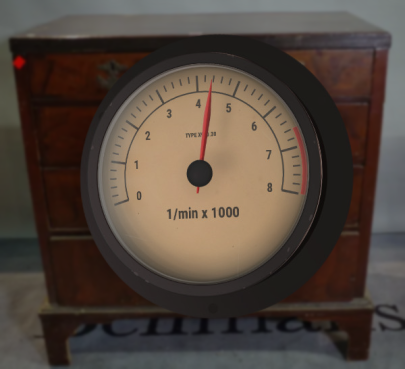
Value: 4400 rpm
